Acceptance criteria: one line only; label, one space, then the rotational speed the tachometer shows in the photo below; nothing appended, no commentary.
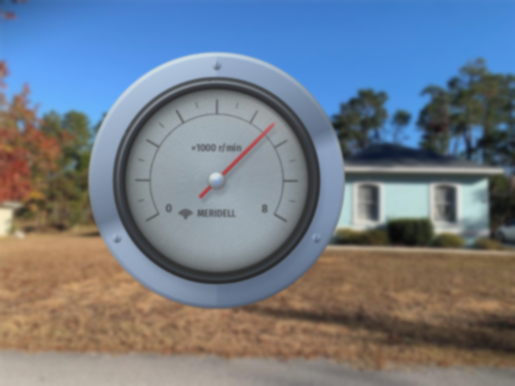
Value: 5500 rpm
